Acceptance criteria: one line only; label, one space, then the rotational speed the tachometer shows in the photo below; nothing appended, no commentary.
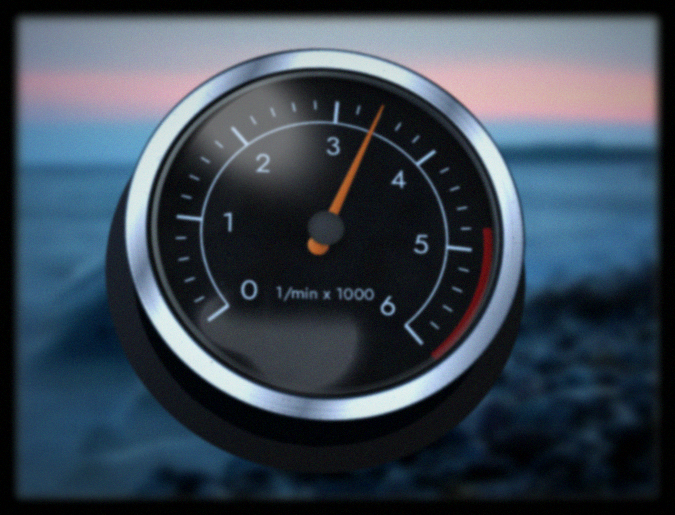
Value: 3400 rpm
